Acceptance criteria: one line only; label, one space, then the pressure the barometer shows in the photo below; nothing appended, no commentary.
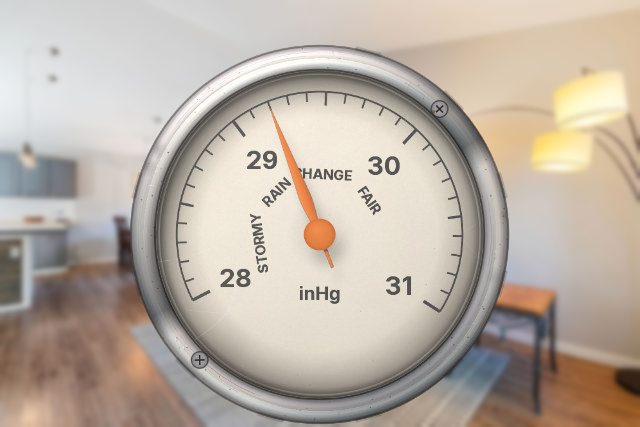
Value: 29.2 inHg
